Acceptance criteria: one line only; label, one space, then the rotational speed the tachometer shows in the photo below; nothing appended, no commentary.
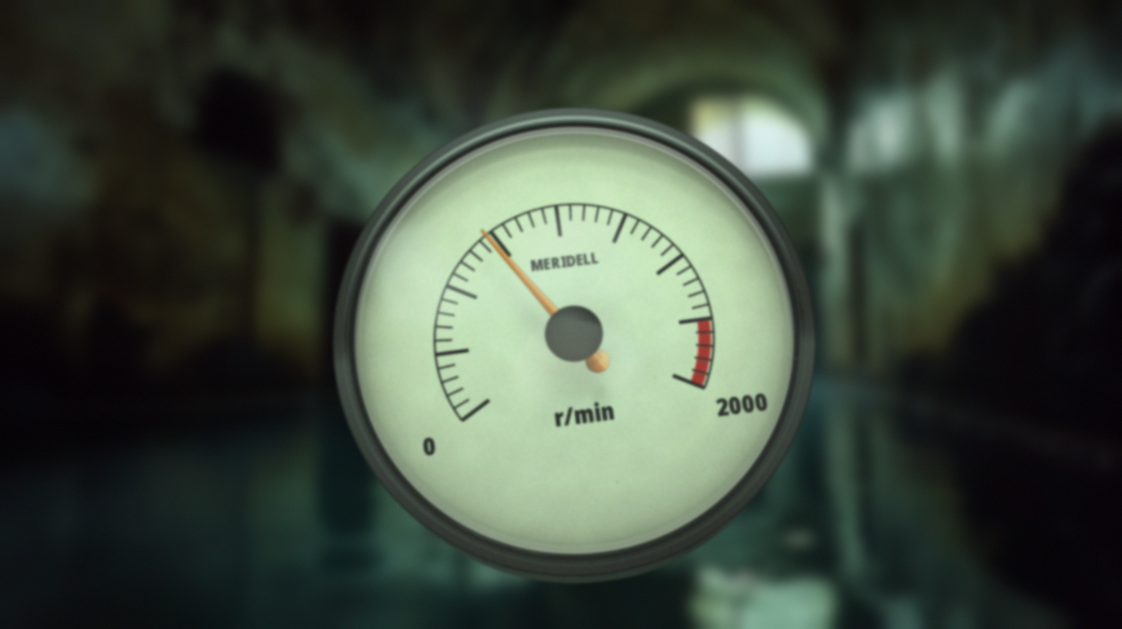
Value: 725 rpm
